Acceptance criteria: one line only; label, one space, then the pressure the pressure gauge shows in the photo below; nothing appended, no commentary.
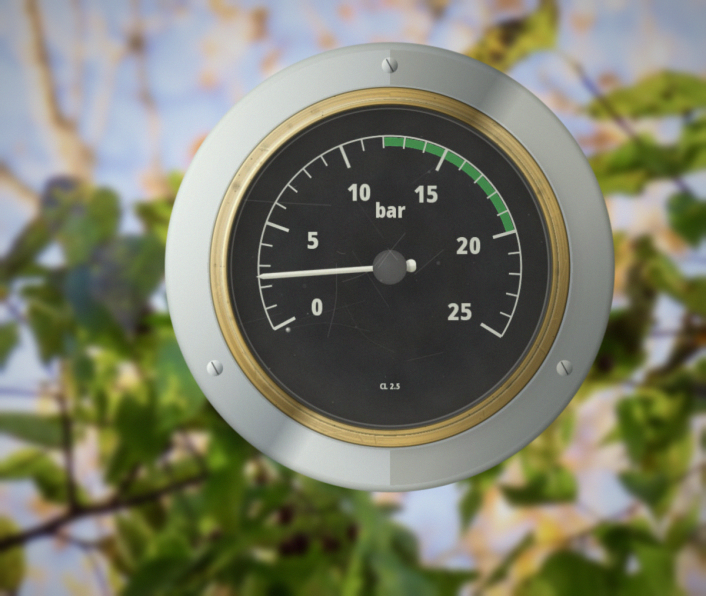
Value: 2.5 bar
